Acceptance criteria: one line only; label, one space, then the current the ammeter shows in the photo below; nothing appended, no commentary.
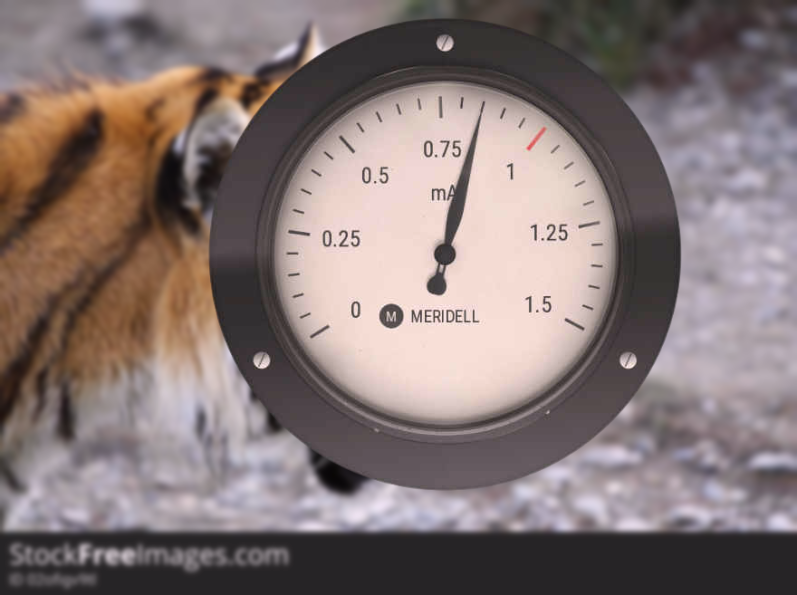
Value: 0.85 mA
